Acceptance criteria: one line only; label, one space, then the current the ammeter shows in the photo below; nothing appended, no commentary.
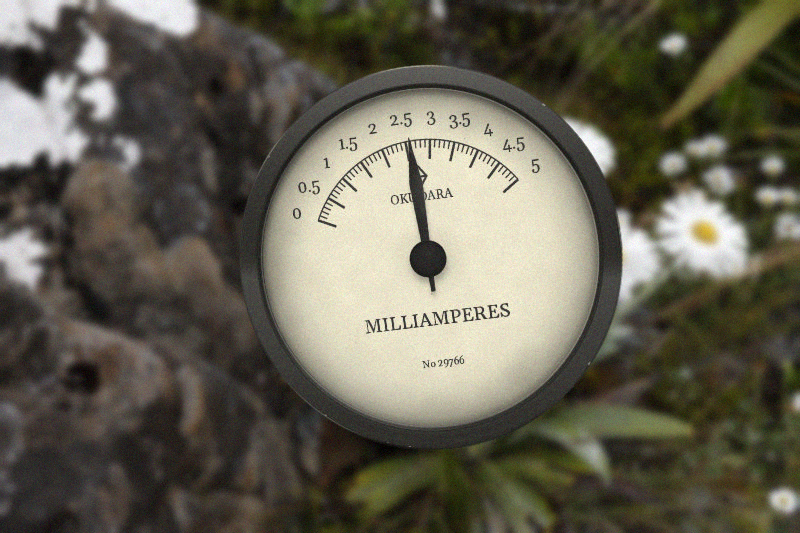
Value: 2.6 mA
